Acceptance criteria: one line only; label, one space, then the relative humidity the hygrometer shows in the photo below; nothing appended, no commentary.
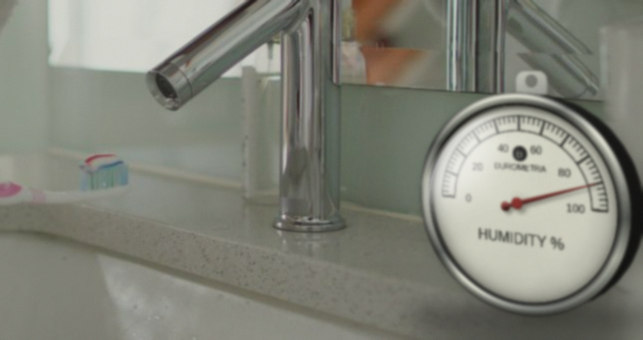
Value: 90 %
